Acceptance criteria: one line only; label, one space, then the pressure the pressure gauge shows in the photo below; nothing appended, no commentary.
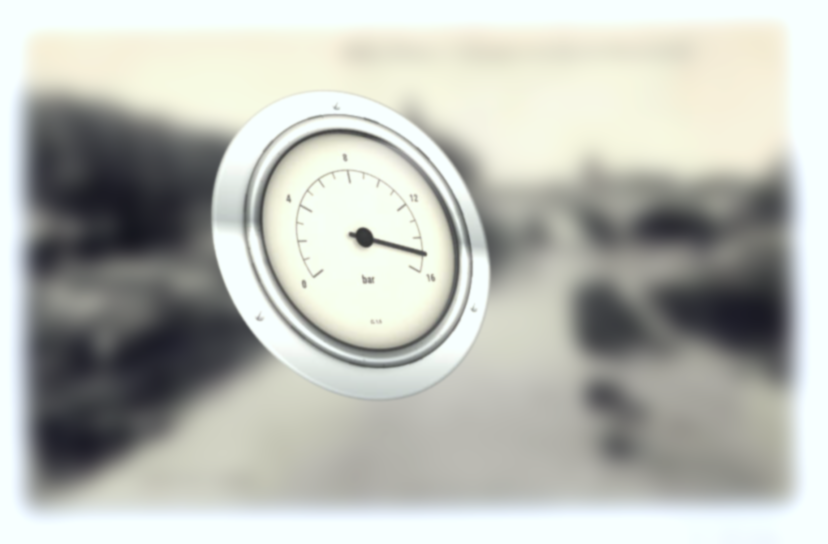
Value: 15 bar
